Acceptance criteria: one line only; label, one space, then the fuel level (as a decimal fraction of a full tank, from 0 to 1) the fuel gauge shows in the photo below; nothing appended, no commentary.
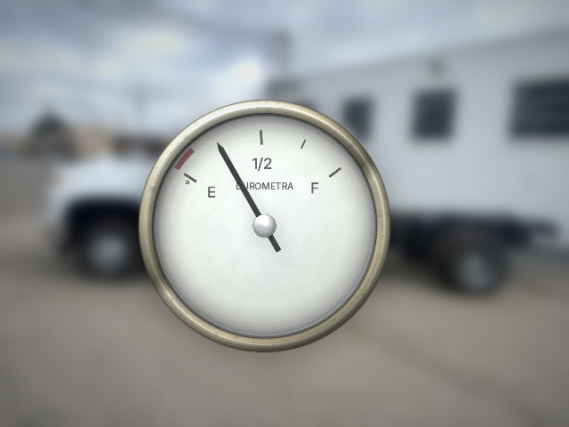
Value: 0.25
